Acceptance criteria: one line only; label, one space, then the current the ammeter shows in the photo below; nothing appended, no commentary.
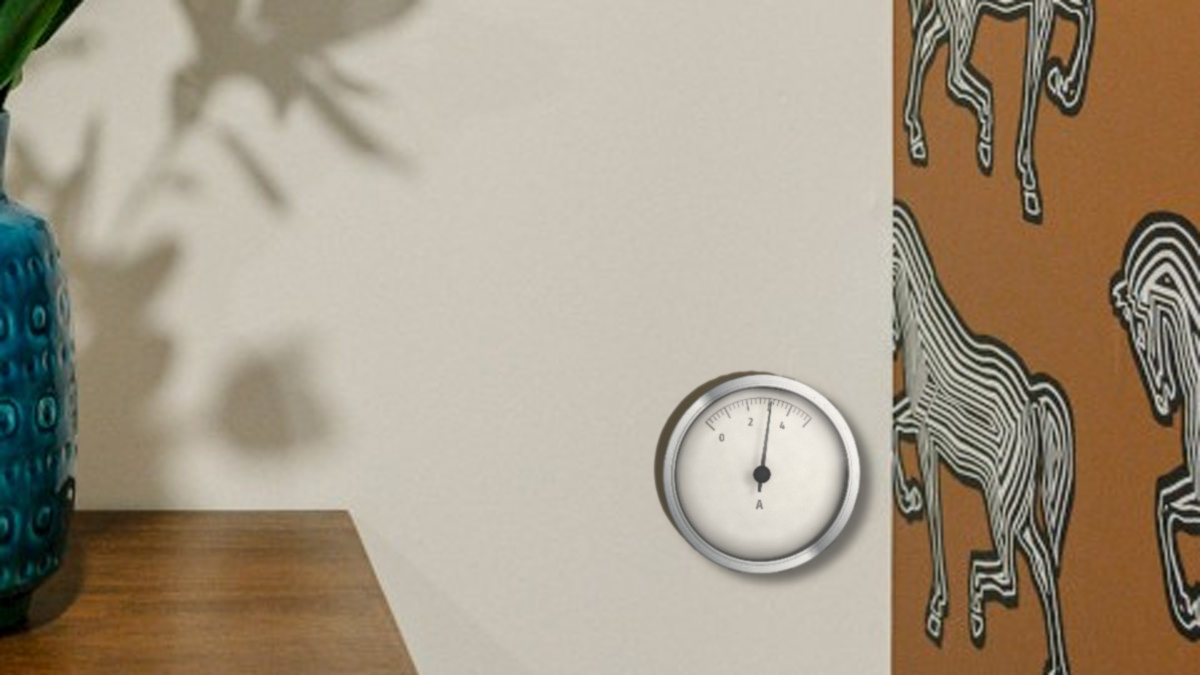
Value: 3 A
